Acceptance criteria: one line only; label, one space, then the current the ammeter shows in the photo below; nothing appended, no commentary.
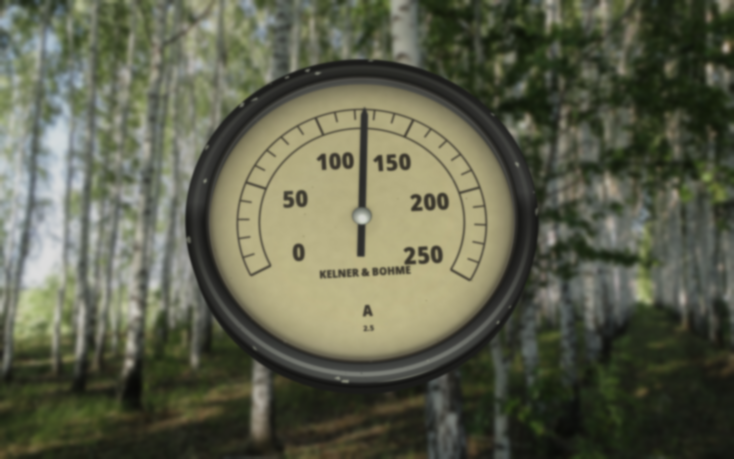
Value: 125 A
